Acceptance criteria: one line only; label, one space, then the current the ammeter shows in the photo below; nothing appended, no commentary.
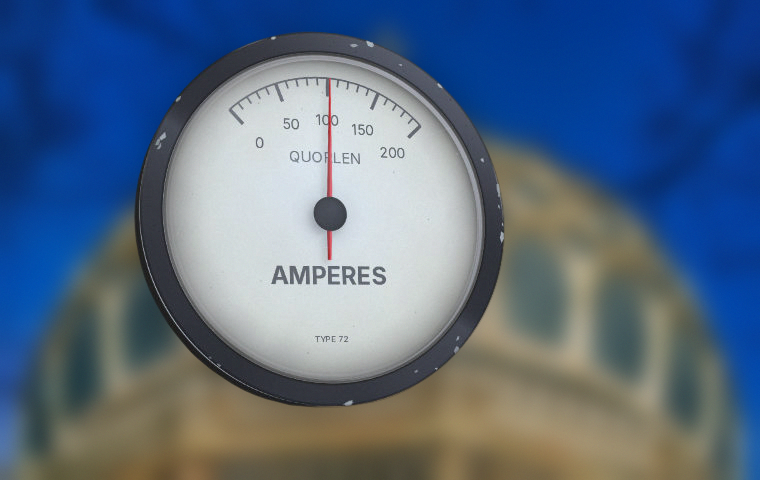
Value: 100 A
